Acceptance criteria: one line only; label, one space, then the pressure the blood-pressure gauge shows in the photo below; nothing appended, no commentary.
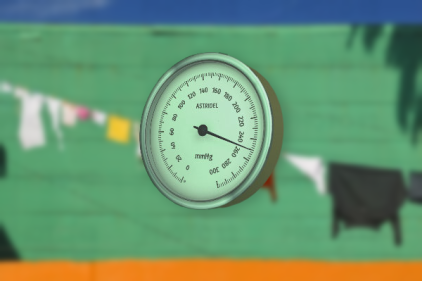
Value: 250 mmHg
